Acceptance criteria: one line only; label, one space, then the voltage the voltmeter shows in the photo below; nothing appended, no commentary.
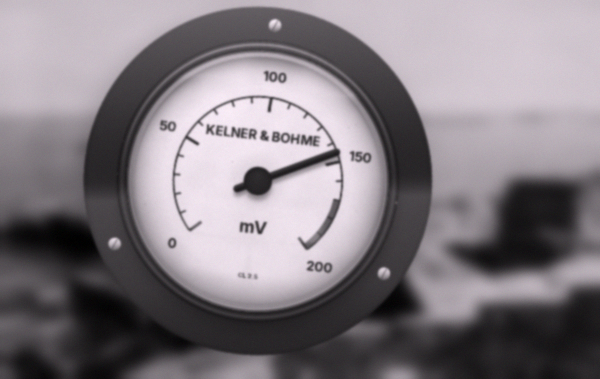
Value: 145 mV
